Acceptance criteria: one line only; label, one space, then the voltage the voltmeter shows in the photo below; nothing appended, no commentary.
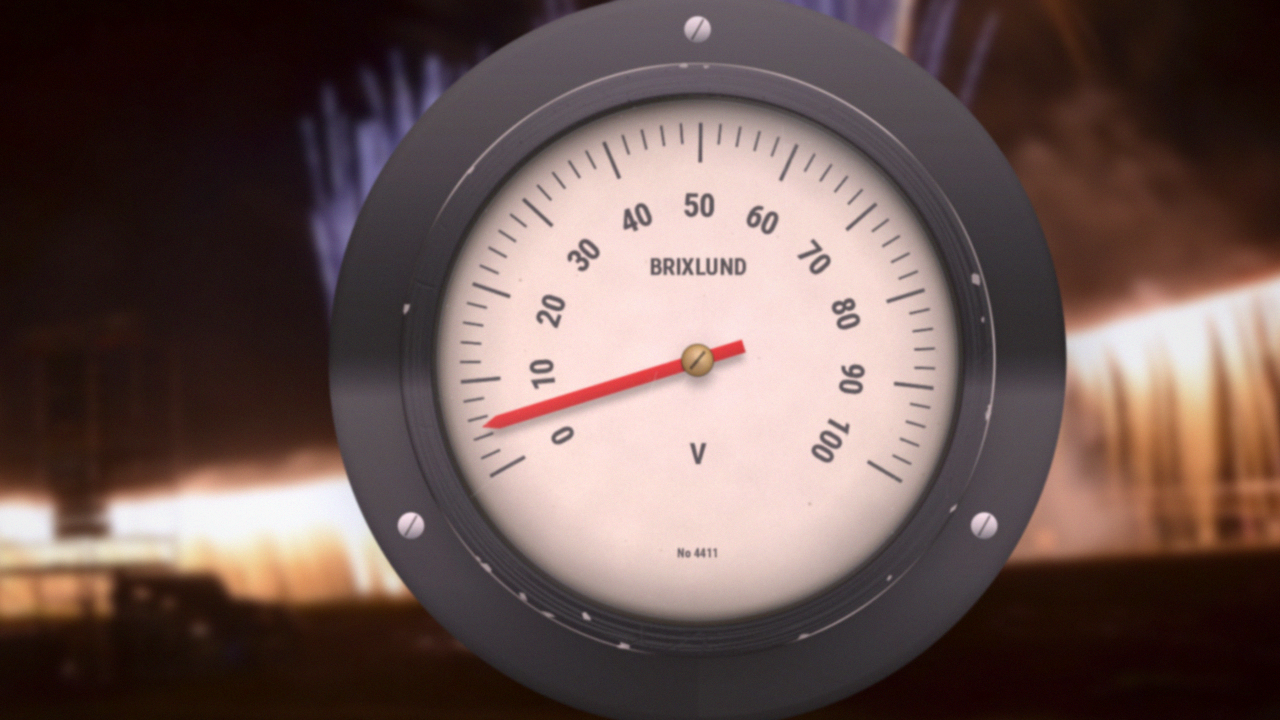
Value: 5 V
